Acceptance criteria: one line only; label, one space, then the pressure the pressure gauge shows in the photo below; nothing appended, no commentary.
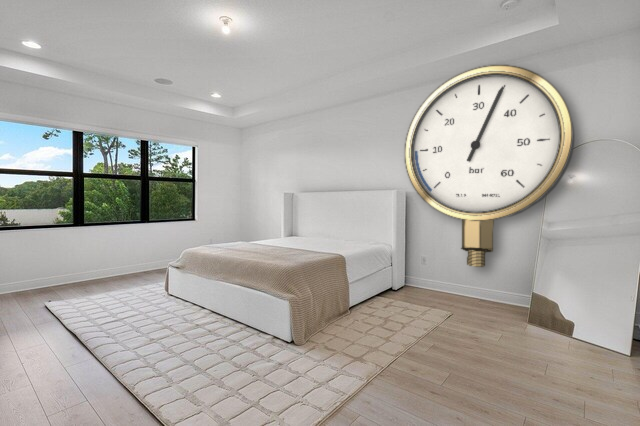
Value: 35 bar
